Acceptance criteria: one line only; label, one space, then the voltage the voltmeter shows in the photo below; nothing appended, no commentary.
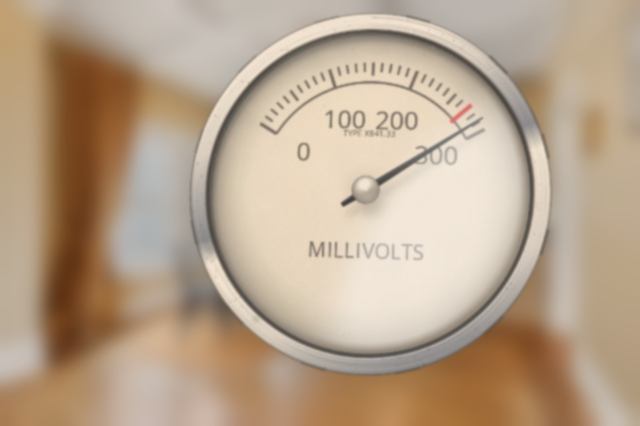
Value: 290 mV
